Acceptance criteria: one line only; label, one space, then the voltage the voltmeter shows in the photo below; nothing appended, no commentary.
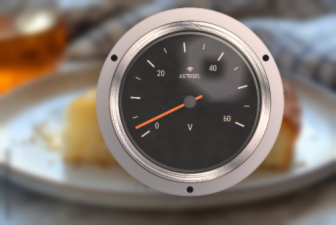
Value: 2.5 V
